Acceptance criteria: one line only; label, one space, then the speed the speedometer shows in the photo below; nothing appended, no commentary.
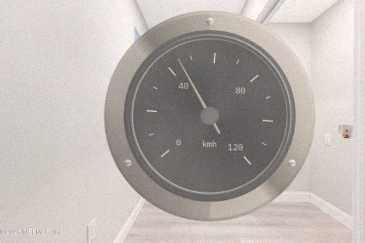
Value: 45 km/h
